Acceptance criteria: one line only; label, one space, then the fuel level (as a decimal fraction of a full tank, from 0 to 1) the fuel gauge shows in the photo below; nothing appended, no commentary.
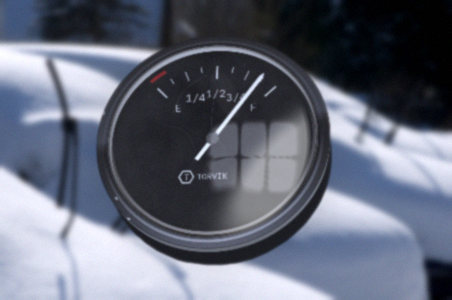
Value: 0.875
